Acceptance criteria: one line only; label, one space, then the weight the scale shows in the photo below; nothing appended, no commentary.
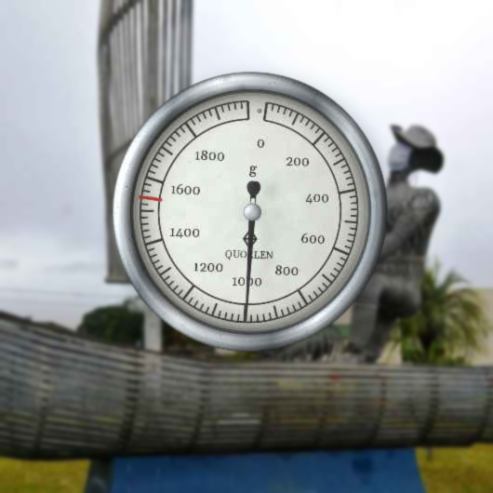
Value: 1000 g
